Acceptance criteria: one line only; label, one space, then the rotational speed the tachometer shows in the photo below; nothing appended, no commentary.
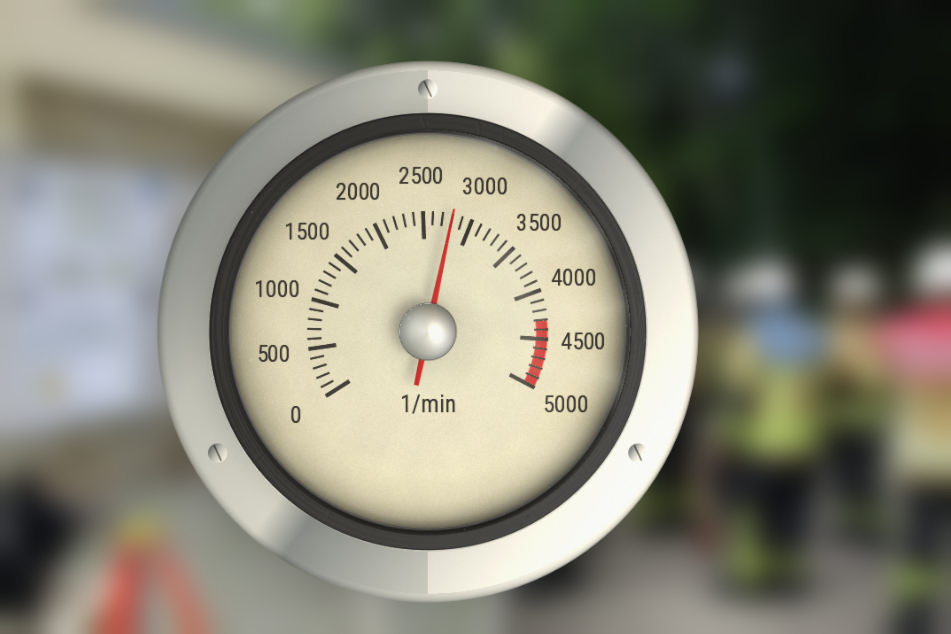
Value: 2800 rpm
